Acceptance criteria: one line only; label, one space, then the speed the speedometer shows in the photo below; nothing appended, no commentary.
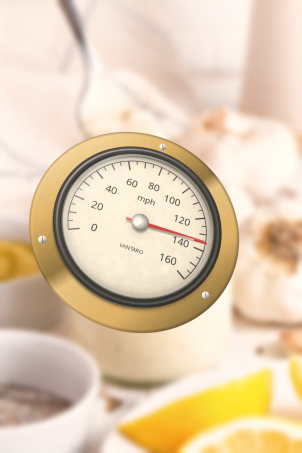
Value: 135 mph
